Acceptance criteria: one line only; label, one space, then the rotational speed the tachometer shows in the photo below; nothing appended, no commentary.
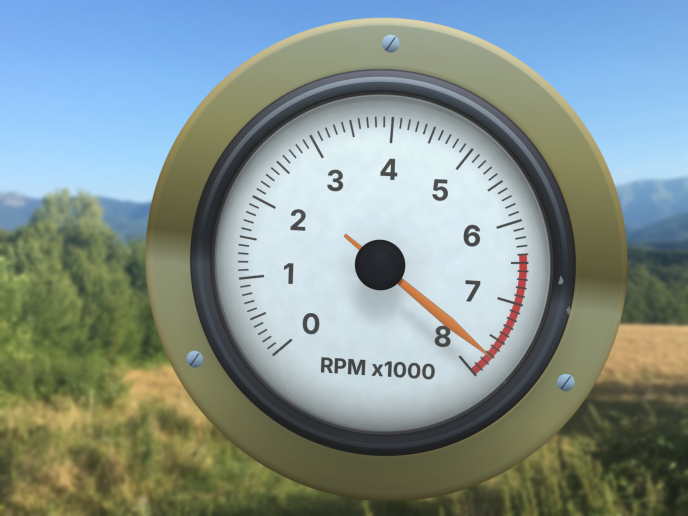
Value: 7700 rpm
